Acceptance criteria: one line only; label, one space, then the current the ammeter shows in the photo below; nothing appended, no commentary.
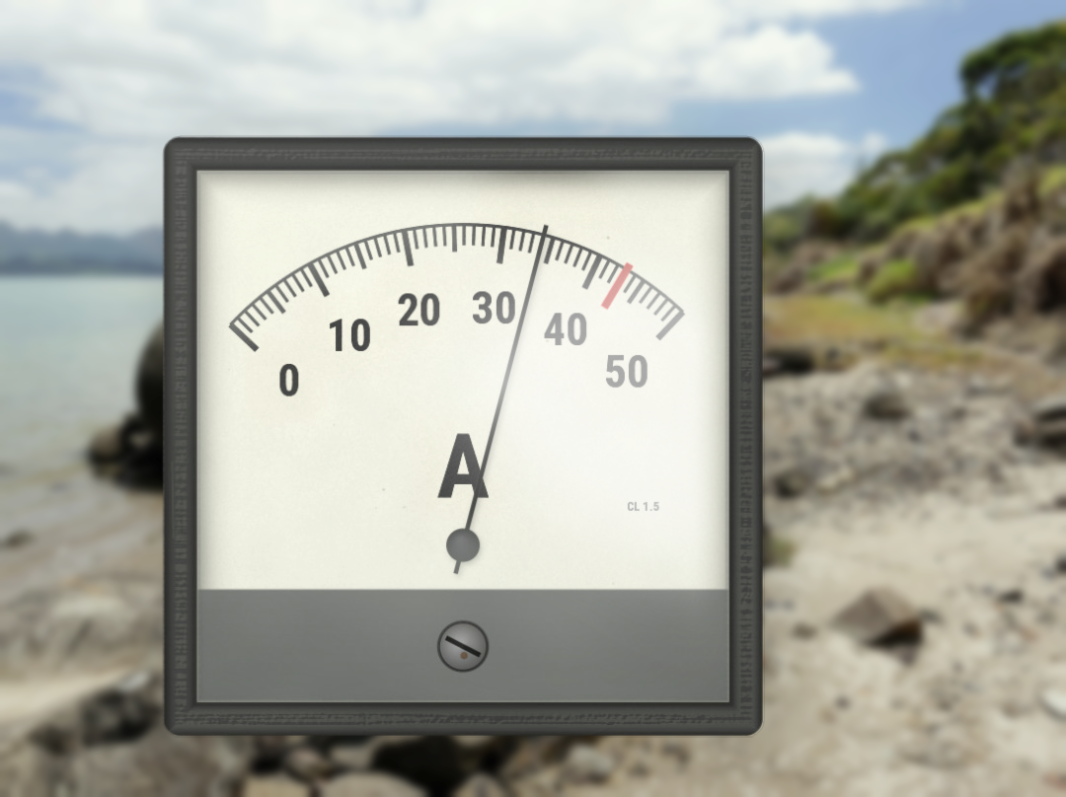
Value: 34 A
